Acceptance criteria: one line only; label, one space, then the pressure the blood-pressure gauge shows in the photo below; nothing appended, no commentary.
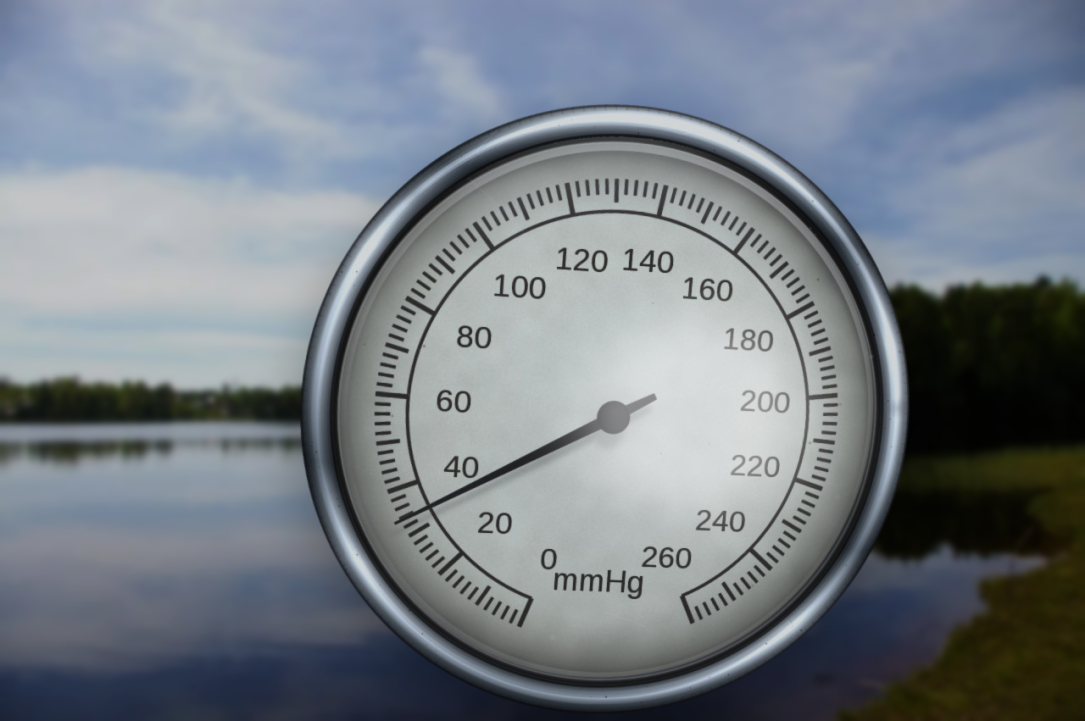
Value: 34 mmHg
